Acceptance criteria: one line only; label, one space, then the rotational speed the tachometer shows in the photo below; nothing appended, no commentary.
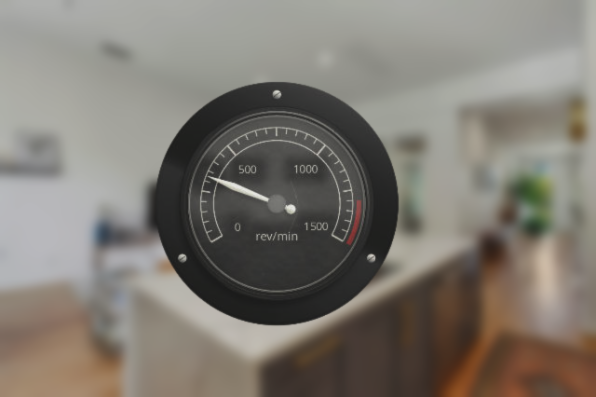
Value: 325 rpm
